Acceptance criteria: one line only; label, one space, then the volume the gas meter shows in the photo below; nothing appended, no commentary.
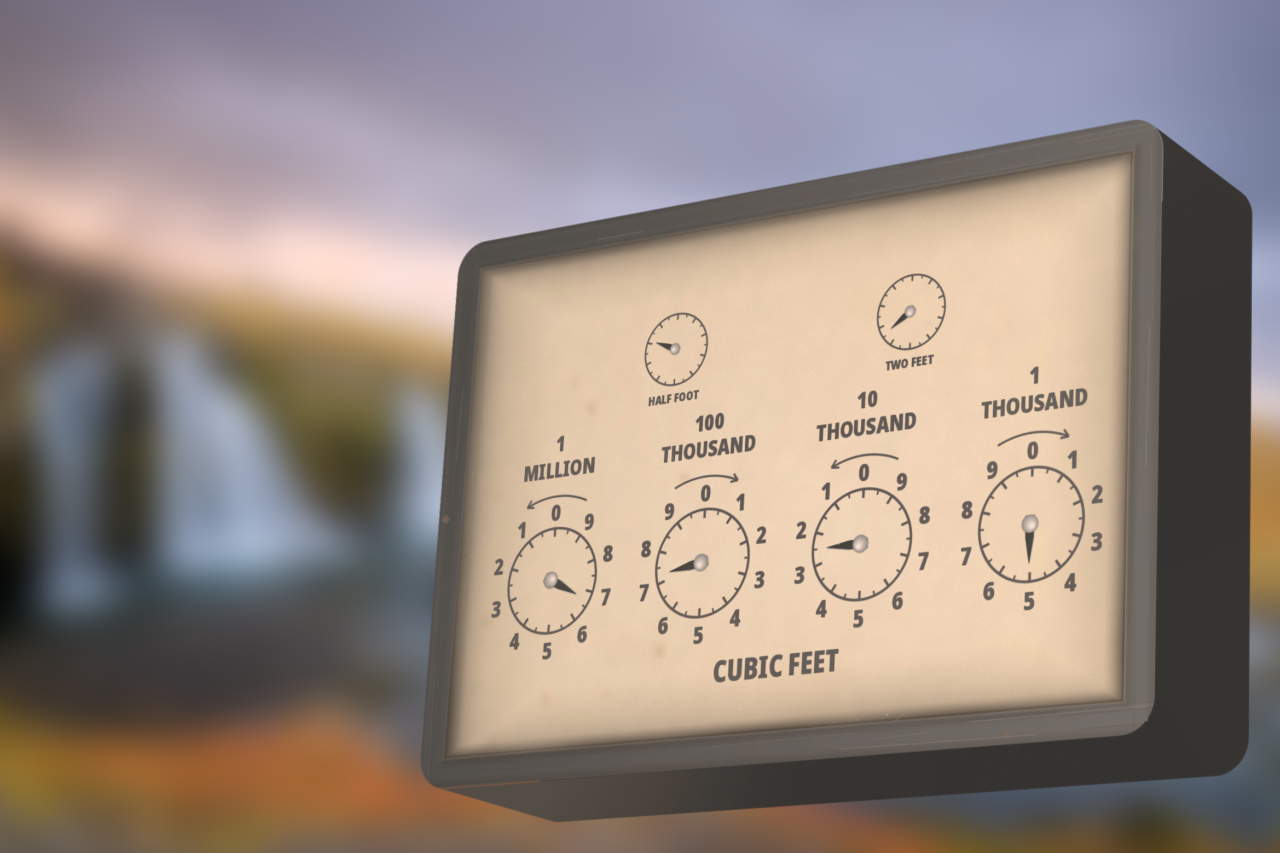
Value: 672500 ft³
